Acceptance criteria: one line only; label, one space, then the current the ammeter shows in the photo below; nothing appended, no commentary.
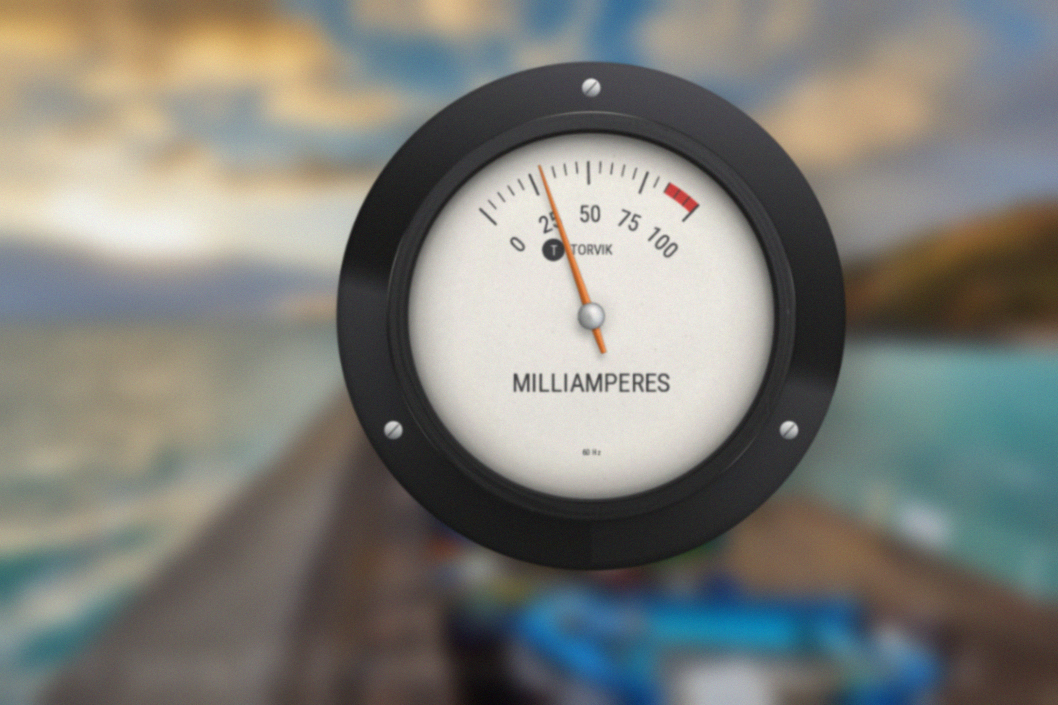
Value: 30 mA
